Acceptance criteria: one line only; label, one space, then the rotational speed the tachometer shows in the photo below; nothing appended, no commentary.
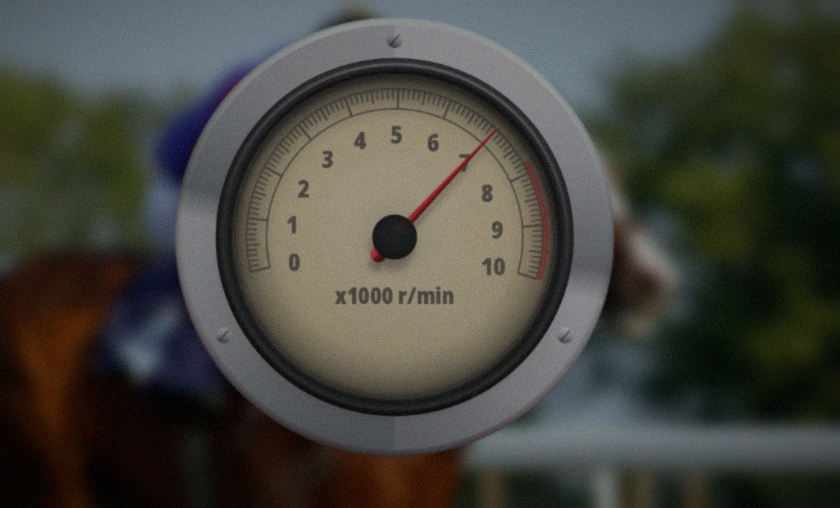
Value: 7000 rpm
